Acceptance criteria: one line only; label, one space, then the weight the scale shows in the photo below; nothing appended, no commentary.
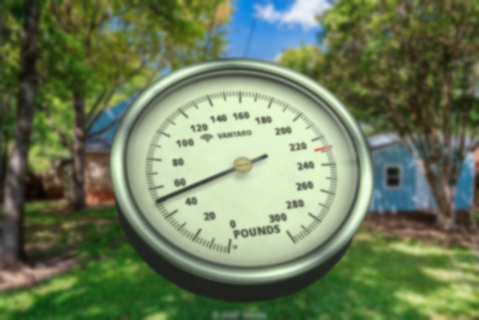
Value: 50 lb
